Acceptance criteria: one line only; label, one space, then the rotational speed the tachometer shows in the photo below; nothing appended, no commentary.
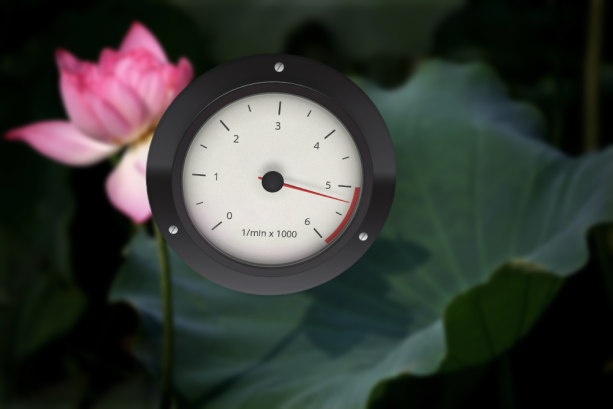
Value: 5250 rpm
